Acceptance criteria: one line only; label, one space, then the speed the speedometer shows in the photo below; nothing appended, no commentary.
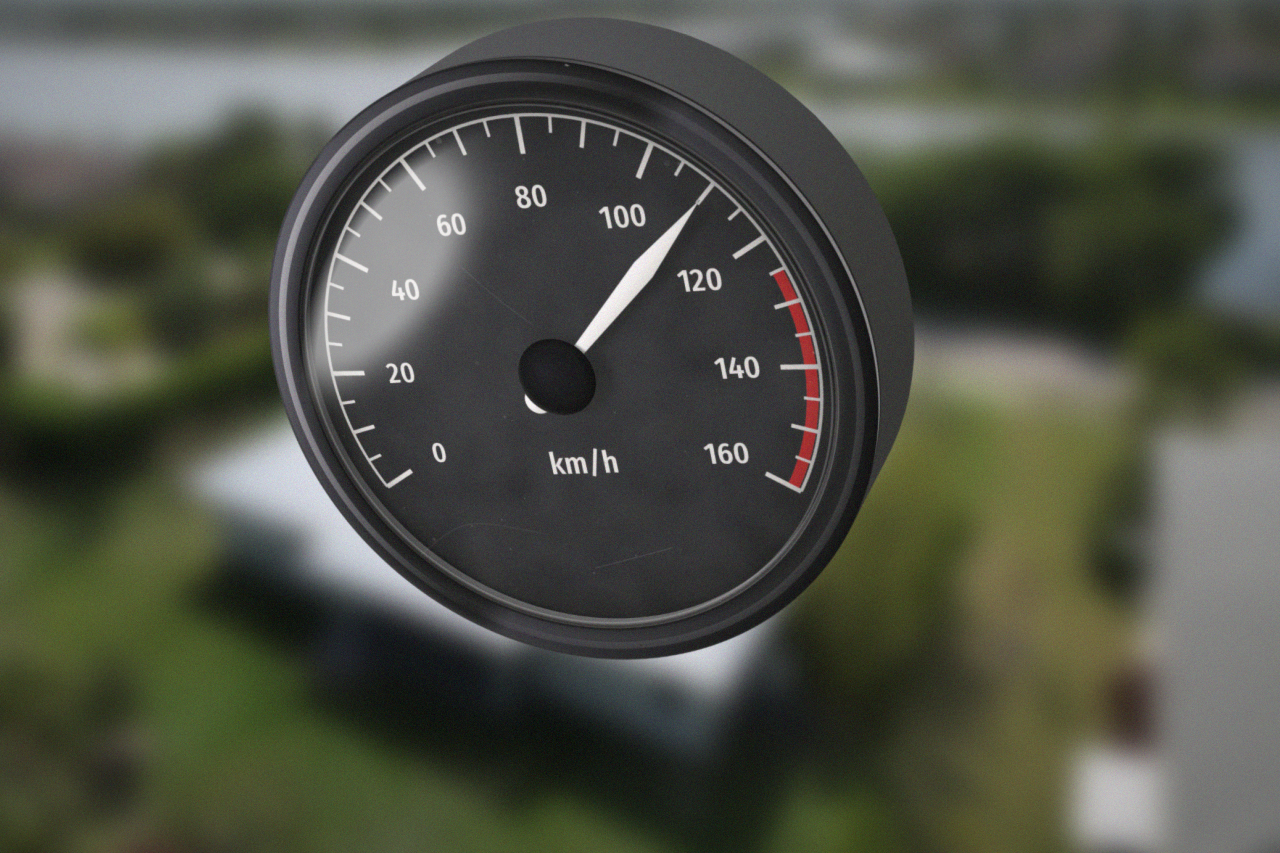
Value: 110 km/h
